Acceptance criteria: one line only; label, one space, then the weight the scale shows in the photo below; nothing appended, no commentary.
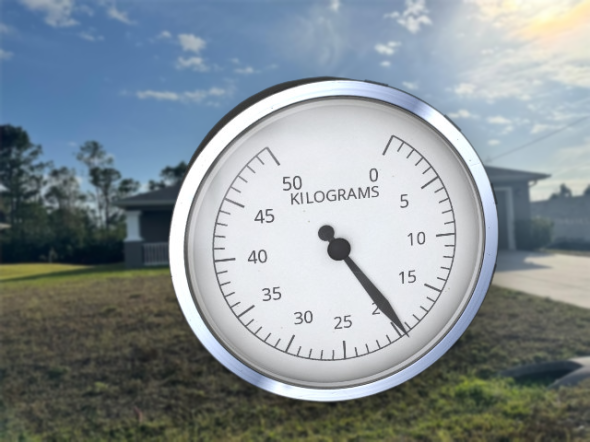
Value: 19.5 kg
